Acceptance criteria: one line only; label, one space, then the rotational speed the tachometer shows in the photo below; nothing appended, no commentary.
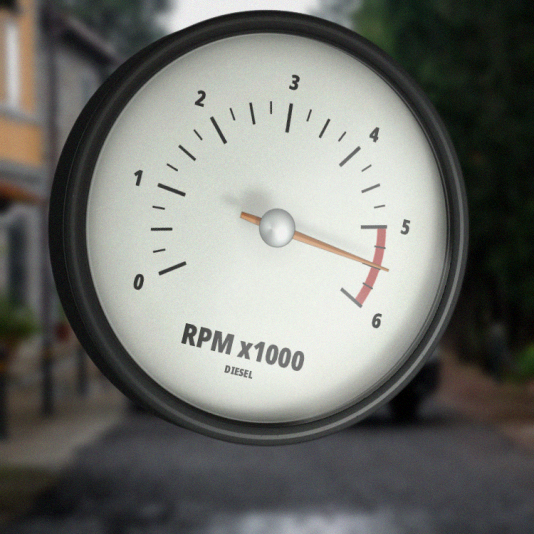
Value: 5500 rpm
